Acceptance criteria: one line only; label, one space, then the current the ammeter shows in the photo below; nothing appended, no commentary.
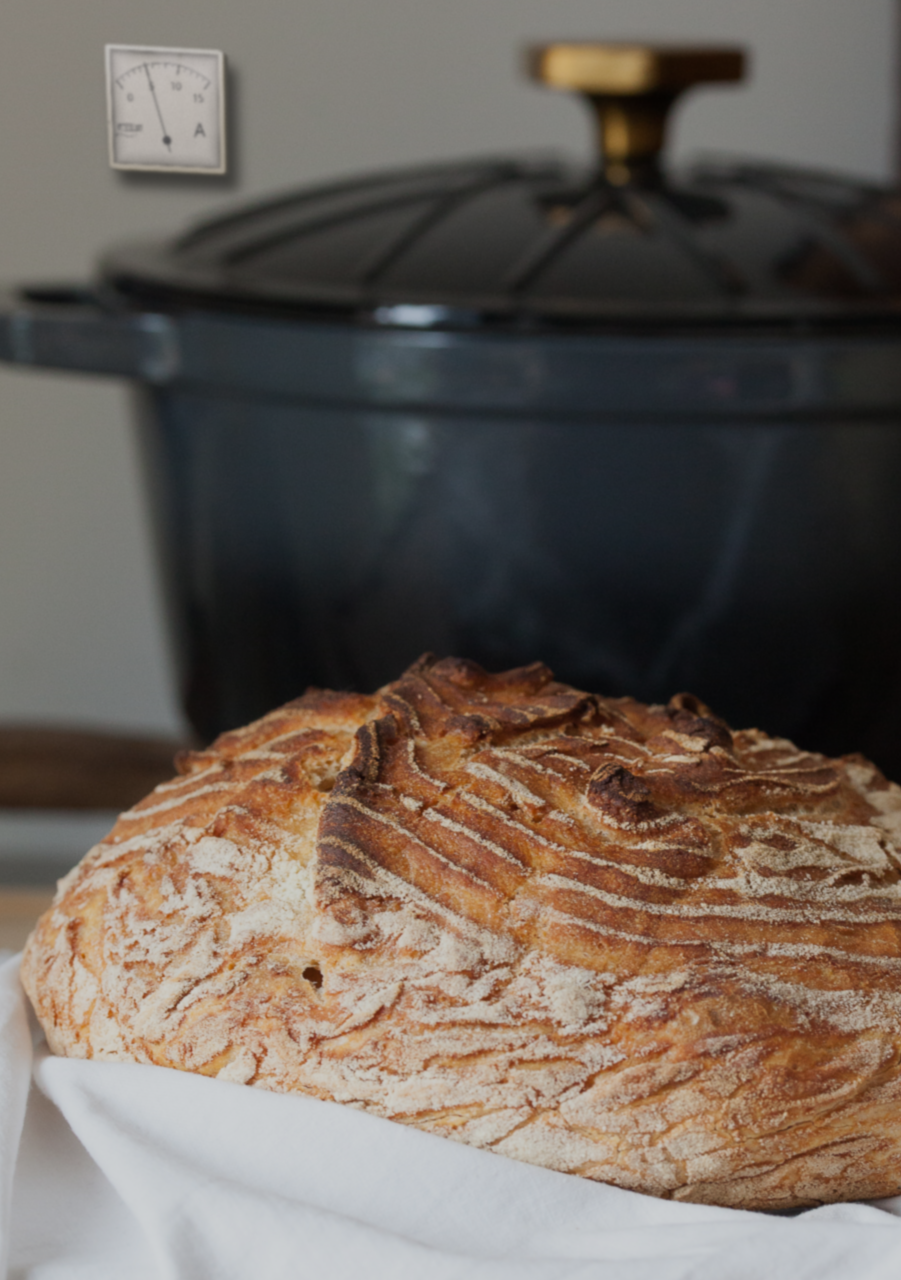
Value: 5 A
